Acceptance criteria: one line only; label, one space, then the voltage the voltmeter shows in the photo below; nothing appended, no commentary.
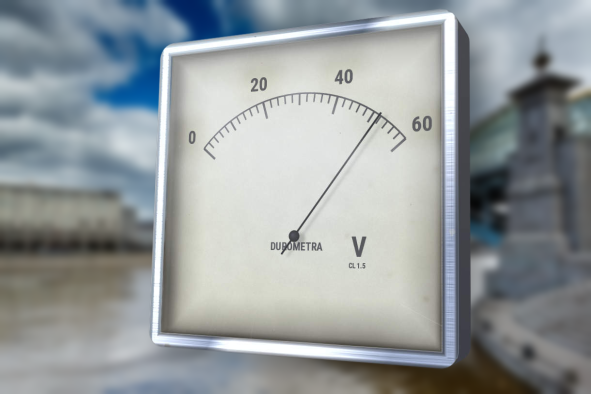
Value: 52 V
